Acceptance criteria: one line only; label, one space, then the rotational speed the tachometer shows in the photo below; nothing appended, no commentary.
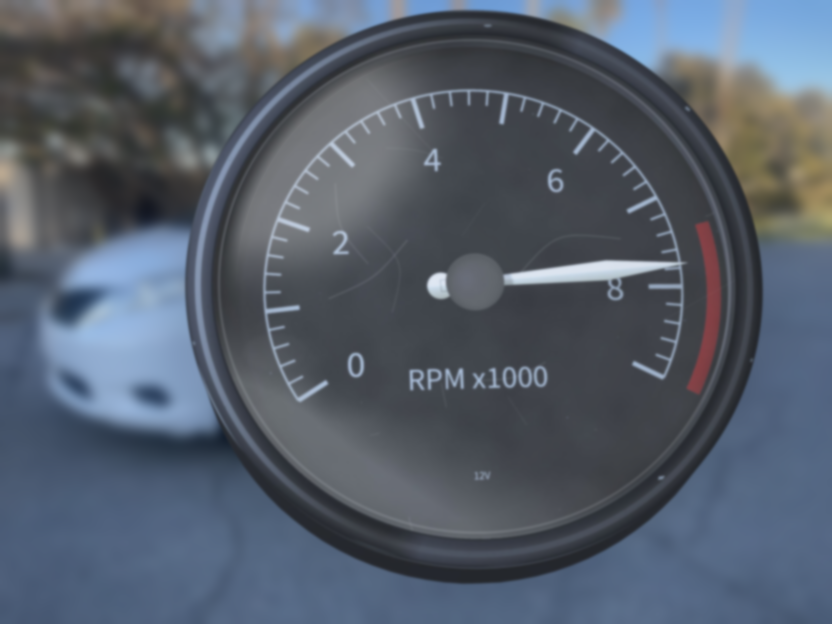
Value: 7800 rpm
